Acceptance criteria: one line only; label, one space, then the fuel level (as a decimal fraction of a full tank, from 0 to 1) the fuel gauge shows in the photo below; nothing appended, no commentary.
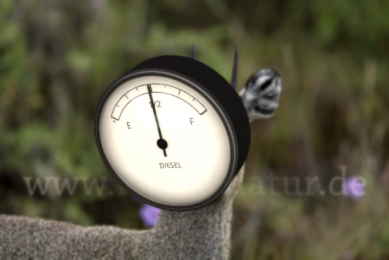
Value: 0.5
